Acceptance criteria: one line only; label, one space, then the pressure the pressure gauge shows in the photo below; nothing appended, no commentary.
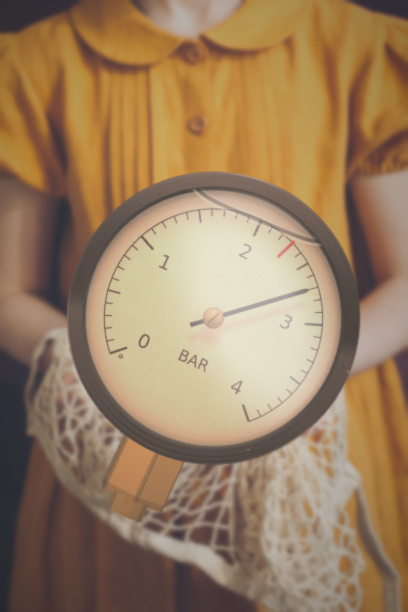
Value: 2.7 bar
